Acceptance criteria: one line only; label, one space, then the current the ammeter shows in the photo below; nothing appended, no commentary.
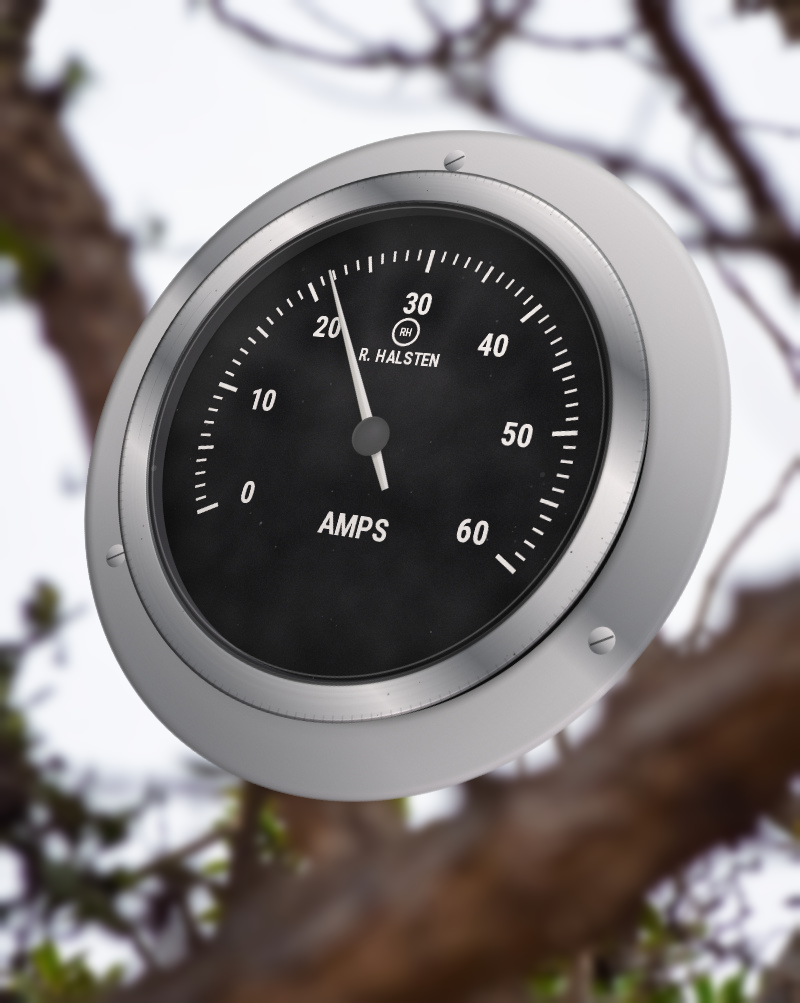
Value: 22 A
